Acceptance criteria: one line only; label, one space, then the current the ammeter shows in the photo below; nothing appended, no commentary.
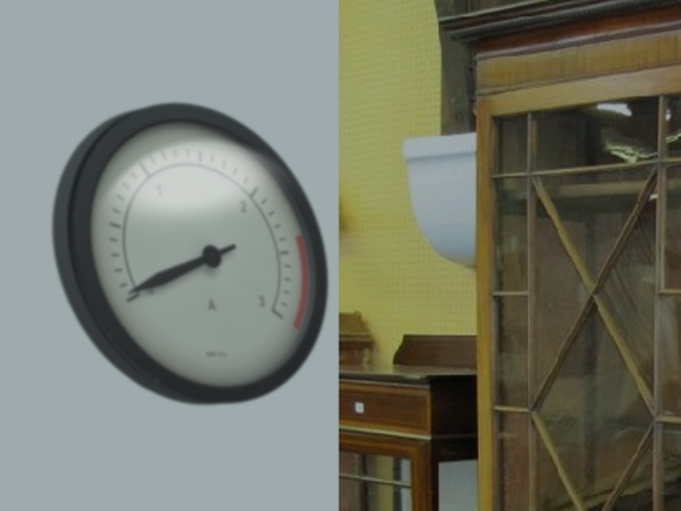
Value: 0.05 A
